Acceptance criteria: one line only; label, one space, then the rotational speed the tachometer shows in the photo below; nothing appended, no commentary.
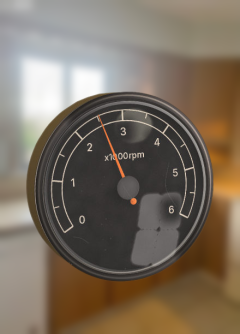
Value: 2500 rpm
